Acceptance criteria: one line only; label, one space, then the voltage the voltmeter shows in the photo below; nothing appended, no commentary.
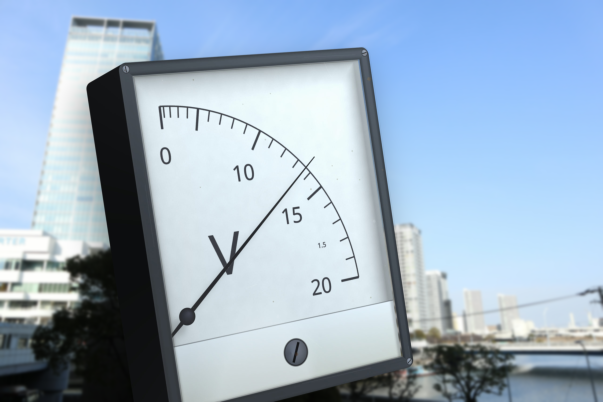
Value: 13.5 V
